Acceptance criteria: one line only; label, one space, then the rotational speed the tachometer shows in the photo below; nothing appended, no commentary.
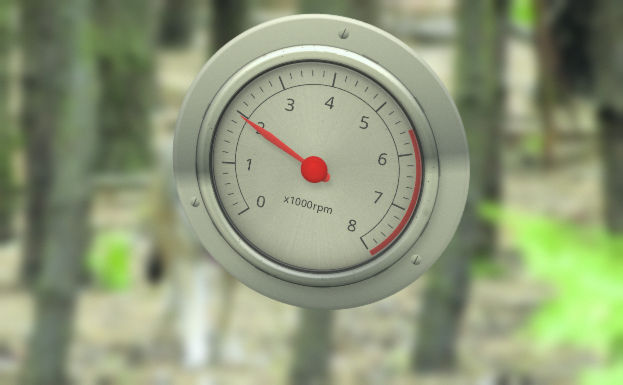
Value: 2000 rpm
